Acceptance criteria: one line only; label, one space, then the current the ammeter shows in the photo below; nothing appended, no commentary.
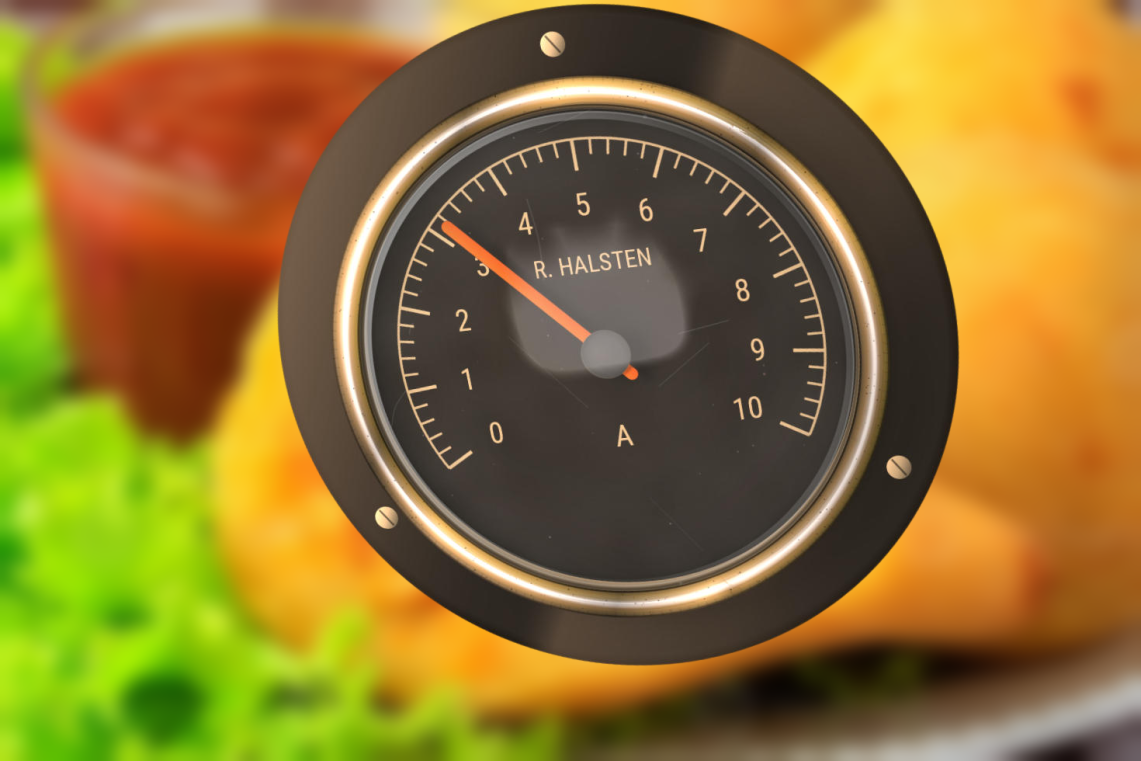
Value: 3.2 A
